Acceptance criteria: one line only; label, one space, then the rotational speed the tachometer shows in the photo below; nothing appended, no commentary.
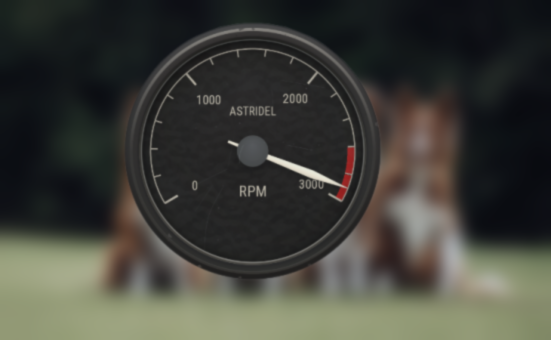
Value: 2900 rpm
